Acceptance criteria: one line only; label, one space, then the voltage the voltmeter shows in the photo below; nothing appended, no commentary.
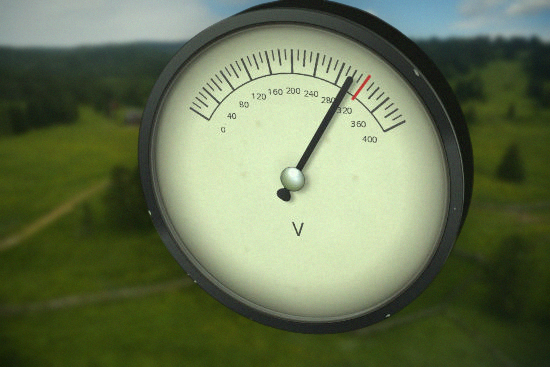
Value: 300 V
